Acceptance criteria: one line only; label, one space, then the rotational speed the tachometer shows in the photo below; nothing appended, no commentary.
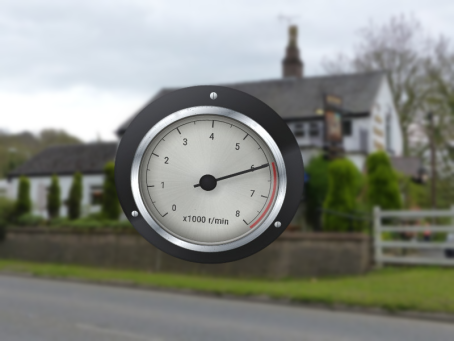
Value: 6000 rpm
